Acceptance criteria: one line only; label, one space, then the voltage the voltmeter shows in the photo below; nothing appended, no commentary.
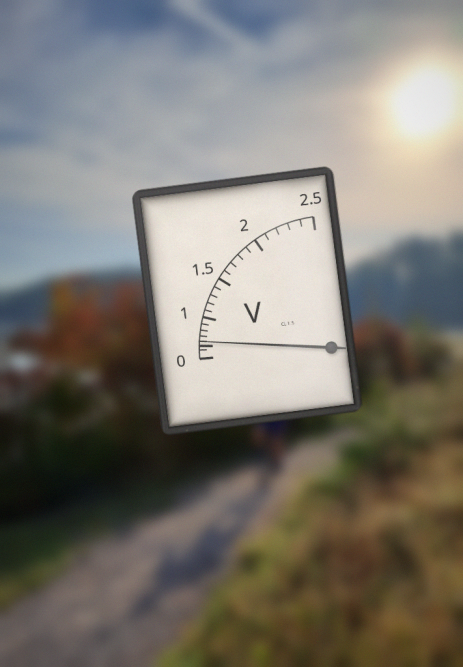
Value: 0.6 V
